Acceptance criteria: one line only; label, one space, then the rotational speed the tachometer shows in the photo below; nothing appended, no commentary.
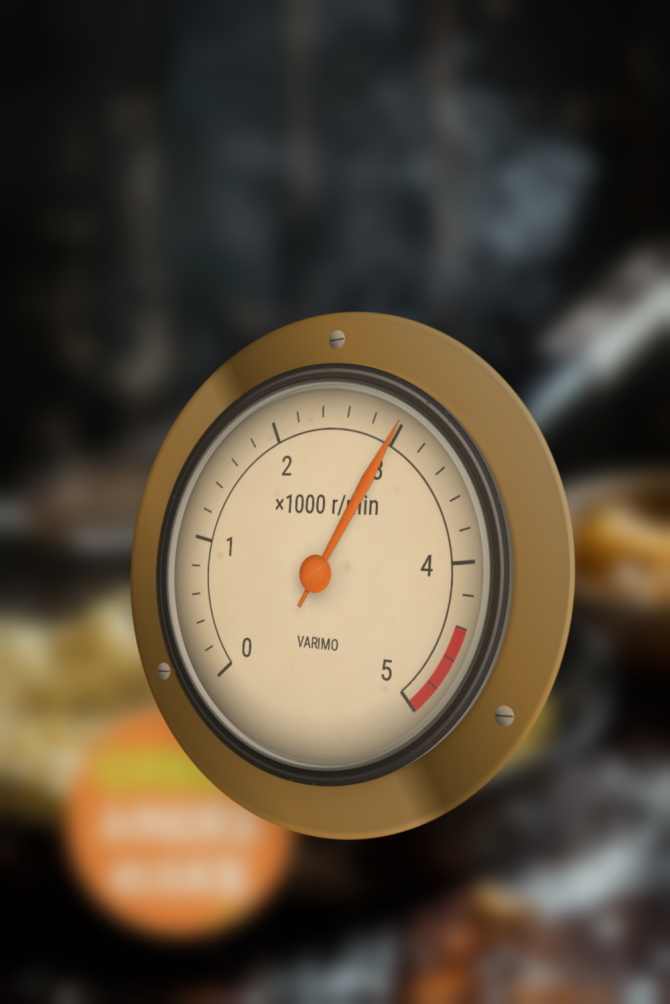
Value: 3000 rpm
